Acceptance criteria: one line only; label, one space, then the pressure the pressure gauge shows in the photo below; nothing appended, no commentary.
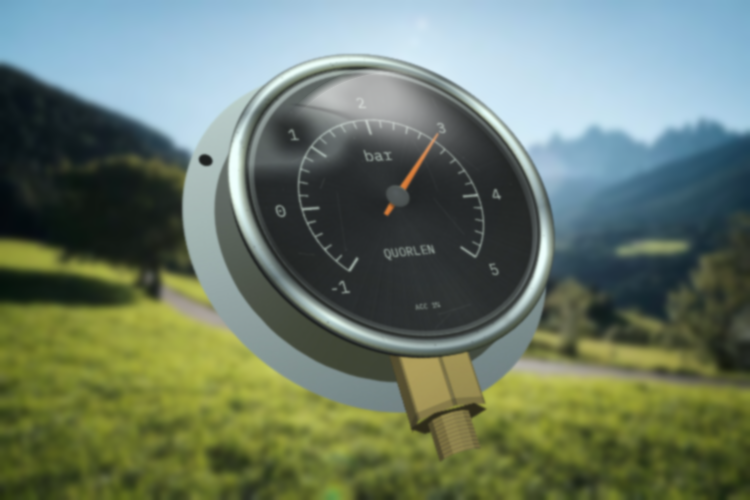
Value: 3 bar
